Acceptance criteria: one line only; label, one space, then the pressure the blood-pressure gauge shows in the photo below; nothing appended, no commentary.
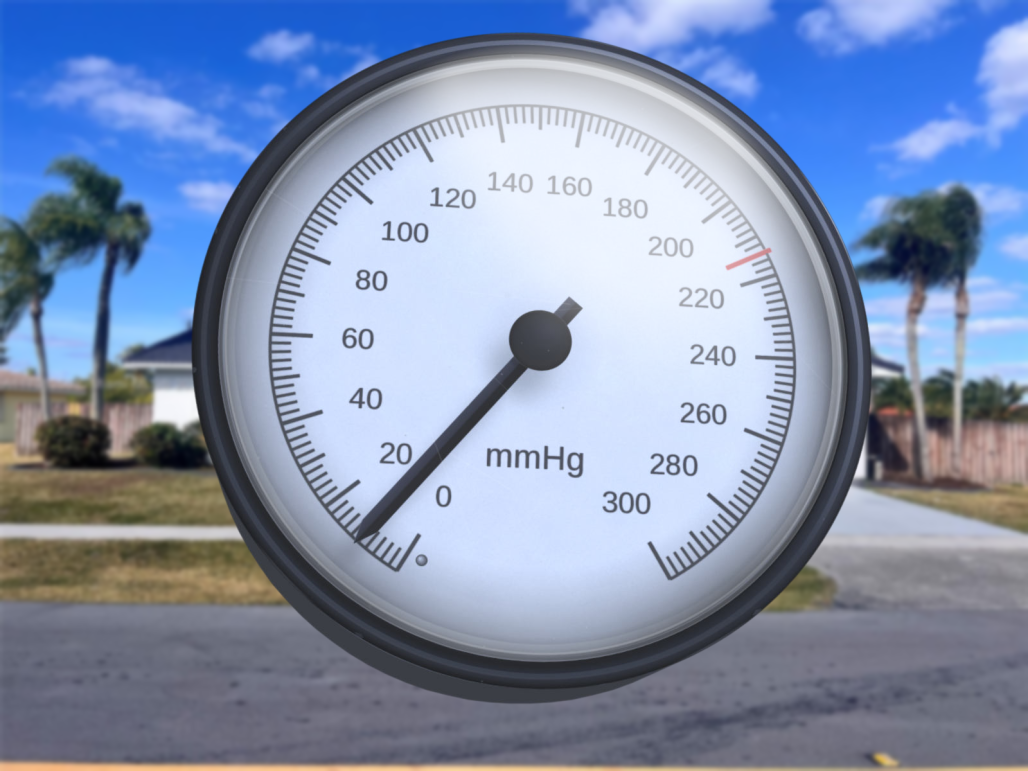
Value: 10 mmHg
